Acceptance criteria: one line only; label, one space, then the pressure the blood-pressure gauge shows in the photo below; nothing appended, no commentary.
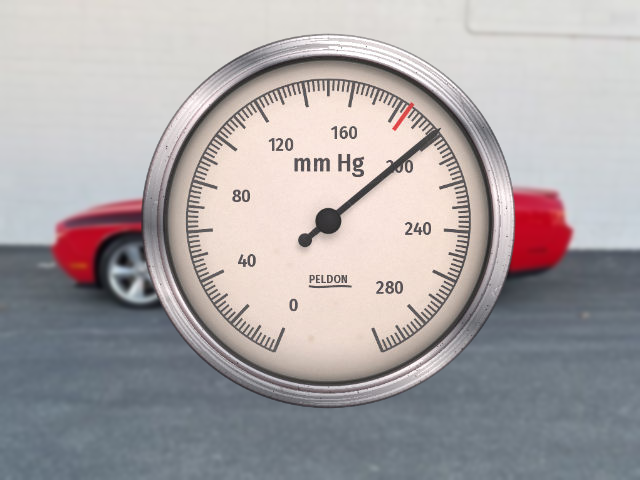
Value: 198 mmHg
